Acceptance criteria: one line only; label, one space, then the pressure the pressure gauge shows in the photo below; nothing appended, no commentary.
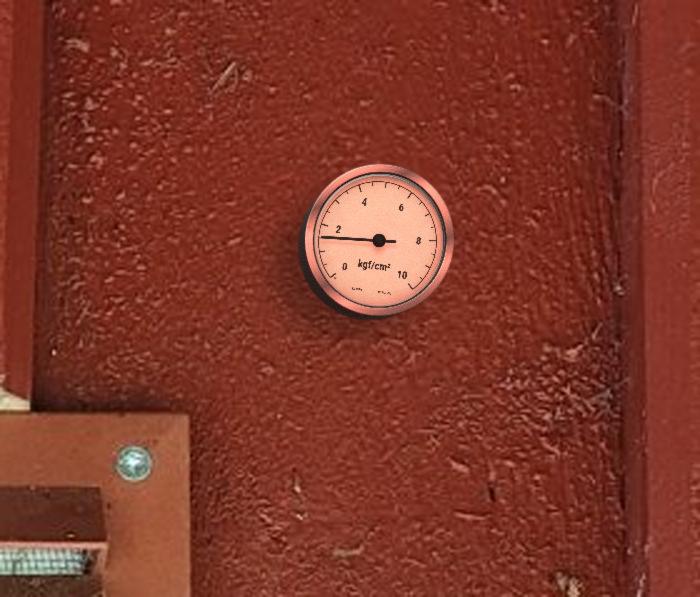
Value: 1.5 kg/cm²
